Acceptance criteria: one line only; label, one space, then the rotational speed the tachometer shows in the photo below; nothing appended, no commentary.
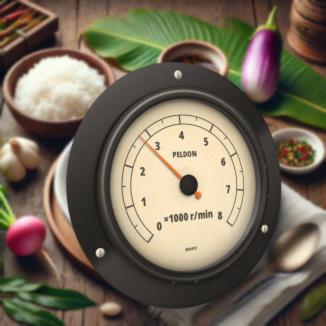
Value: 2750 rpm
